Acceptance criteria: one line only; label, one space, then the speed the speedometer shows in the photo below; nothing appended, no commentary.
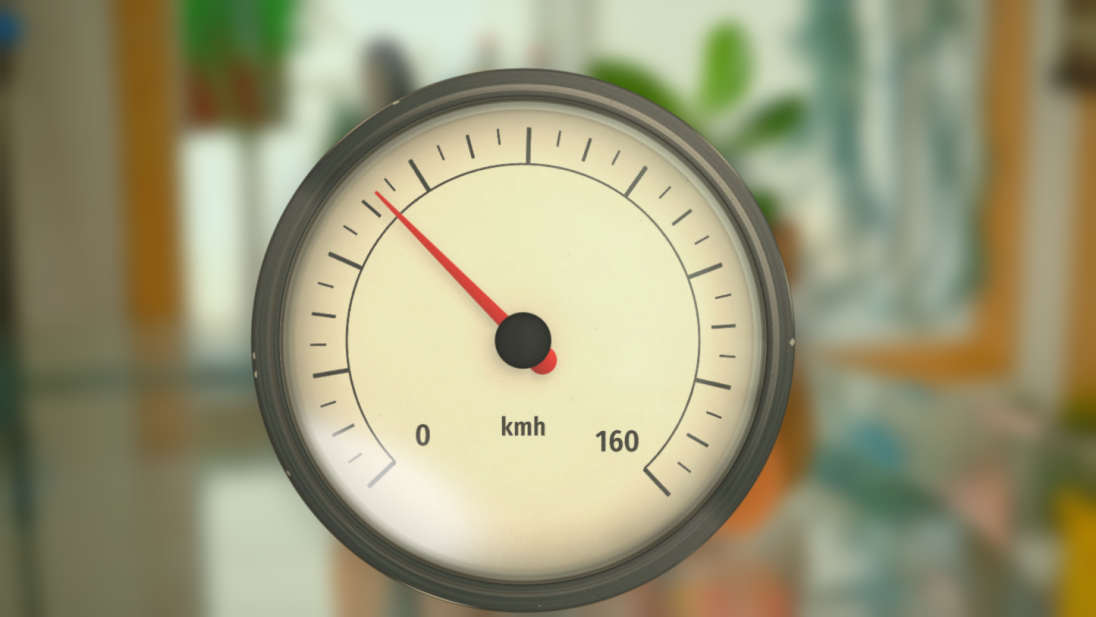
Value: 52.5 km/h
